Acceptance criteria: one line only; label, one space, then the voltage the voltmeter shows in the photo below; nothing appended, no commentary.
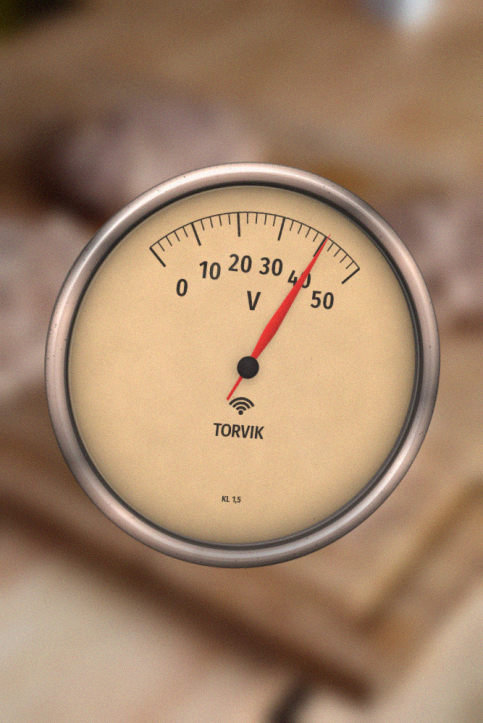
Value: 40 V
